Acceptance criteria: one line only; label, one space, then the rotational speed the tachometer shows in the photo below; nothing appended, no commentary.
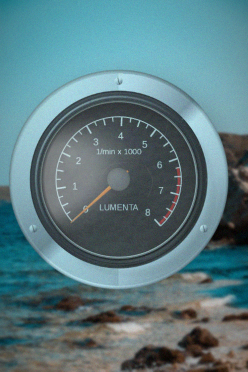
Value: 0 rpm
